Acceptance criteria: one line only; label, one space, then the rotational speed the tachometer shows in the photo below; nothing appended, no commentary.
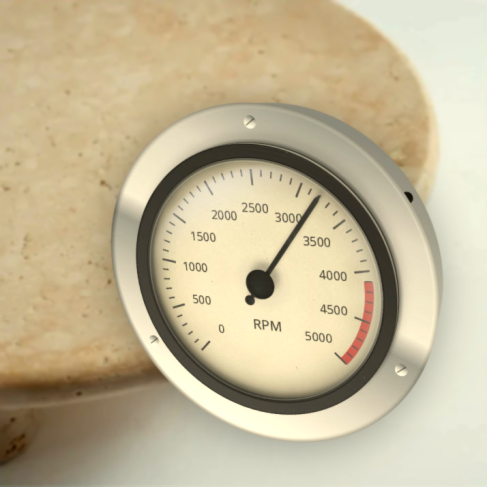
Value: 3200 rpm
